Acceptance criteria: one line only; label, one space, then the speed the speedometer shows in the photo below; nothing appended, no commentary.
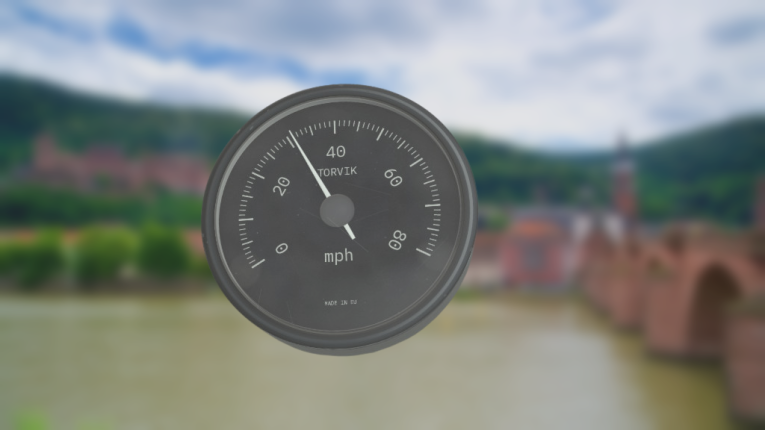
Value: 31 mph
